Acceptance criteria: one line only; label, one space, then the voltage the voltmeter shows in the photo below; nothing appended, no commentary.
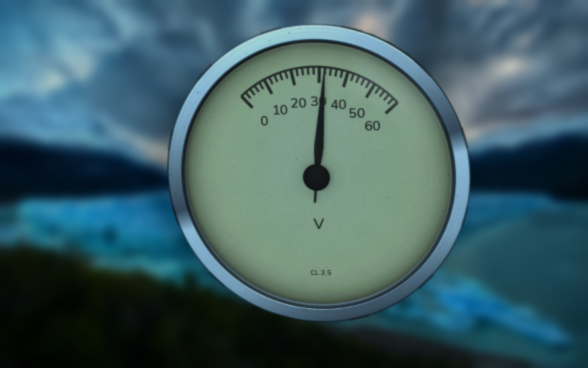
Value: 32 V
